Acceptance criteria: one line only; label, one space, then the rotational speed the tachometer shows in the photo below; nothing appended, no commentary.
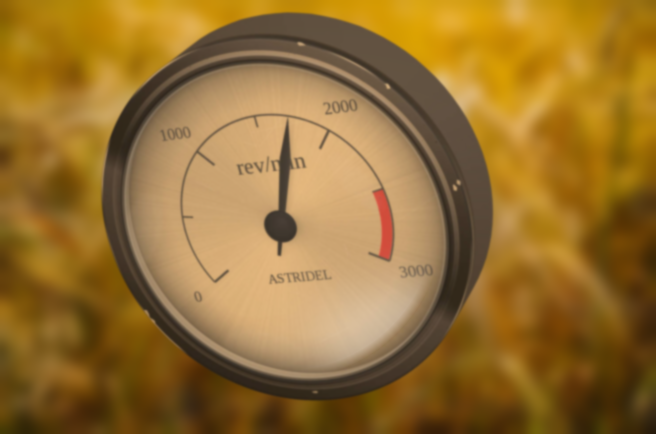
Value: 1750 rpm
